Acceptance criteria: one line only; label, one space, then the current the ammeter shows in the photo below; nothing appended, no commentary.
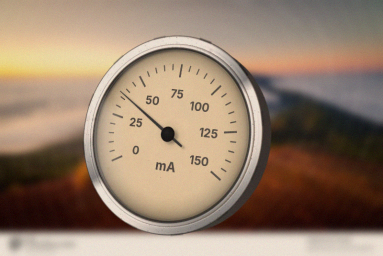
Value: 37.5 mA
